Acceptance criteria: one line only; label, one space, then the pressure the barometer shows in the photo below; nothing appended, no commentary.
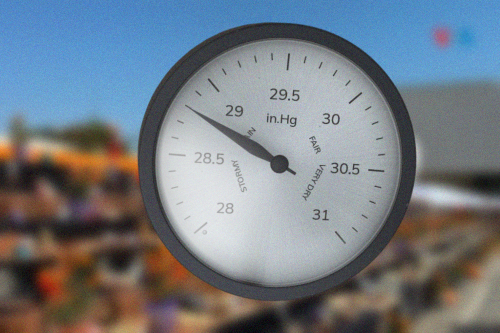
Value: 28.8 inHg
